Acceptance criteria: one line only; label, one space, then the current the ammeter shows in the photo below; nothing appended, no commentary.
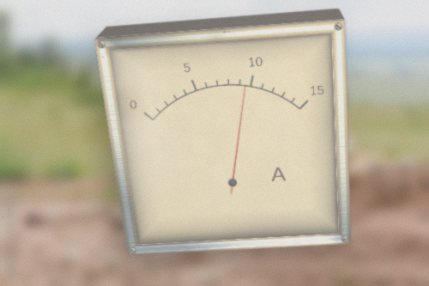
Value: 9.5 A
